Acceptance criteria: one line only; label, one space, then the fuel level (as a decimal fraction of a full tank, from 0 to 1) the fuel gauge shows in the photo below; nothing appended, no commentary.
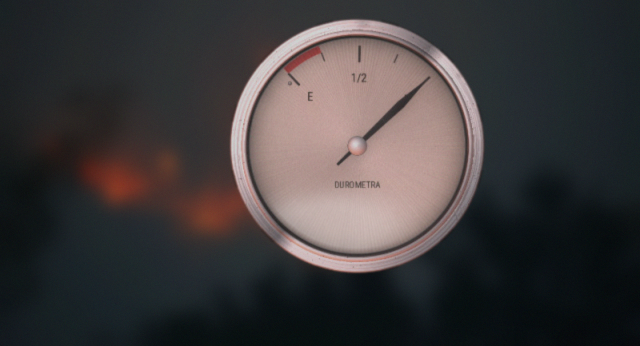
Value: 1
